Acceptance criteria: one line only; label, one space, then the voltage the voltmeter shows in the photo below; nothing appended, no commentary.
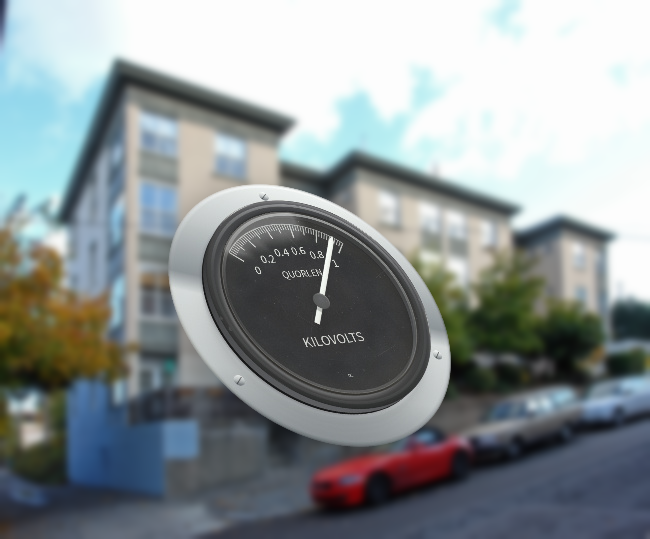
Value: 0.9 kV
